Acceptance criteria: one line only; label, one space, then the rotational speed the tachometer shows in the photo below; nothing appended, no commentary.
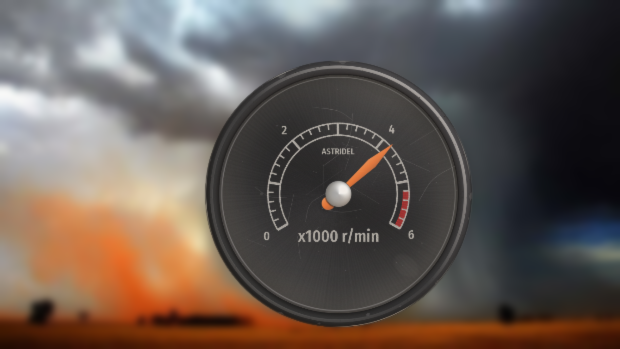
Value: 4200 rpm
